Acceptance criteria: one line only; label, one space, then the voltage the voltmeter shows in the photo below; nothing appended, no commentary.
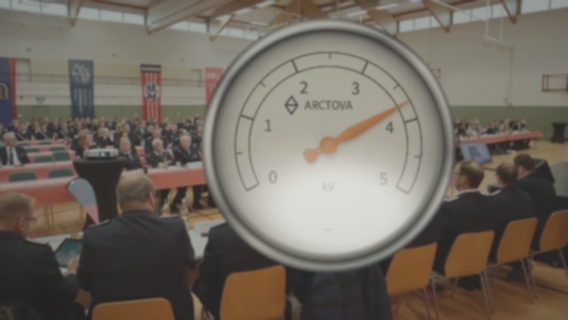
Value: 3.75 kV
